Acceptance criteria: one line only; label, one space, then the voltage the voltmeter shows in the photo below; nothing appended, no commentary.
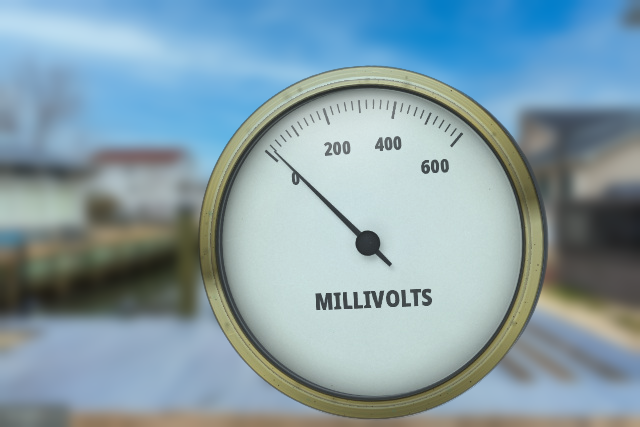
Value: 20 mV
